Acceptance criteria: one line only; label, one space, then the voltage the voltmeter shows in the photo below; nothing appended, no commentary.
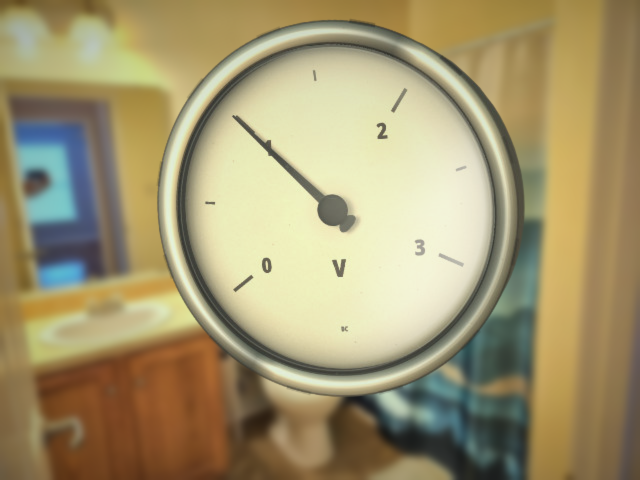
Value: 1 V
